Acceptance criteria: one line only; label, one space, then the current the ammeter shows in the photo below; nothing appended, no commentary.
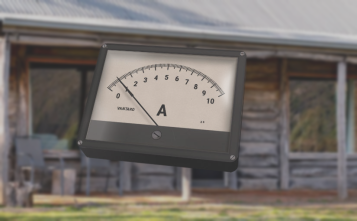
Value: 1 A
